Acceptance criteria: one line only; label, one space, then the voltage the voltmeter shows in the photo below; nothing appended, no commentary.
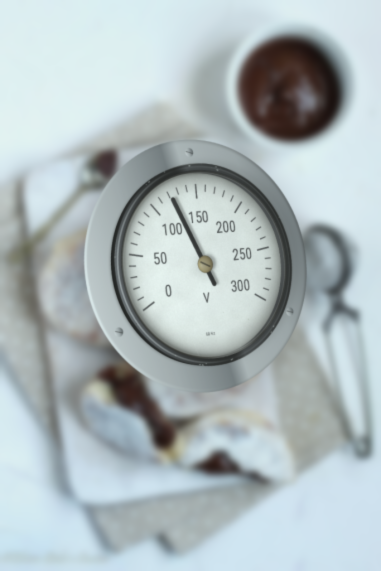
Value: 120 V
